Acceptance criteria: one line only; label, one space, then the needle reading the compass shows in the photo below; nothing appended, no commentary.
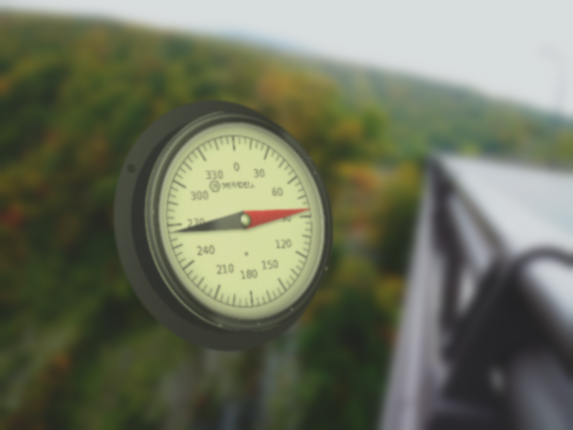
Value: 85 °
